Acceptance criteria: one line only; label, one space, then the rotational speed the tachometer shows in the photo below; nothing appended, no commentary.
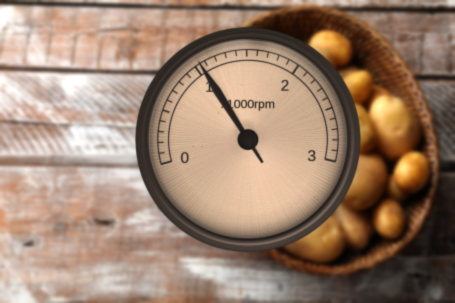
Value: 1050 rpm
